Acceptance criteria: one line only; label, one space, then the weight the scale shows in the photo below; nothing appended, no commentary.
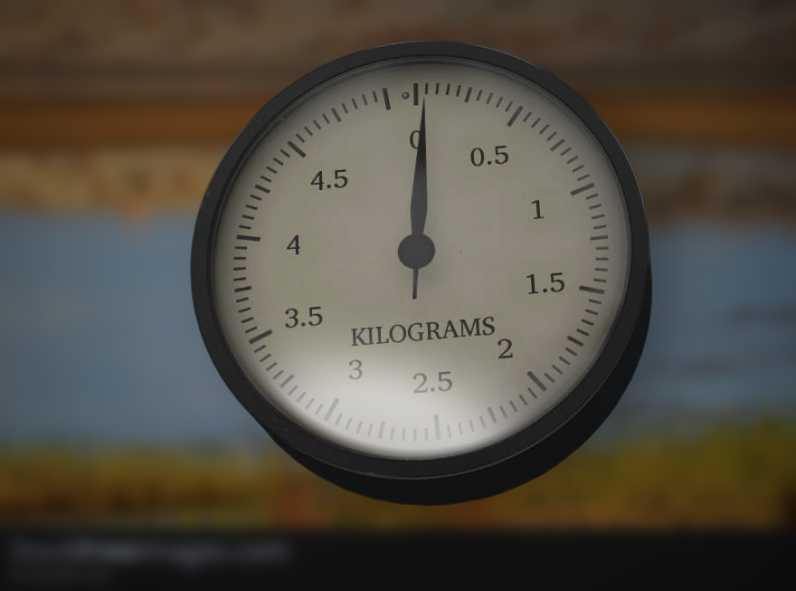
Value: 0.05 kg
